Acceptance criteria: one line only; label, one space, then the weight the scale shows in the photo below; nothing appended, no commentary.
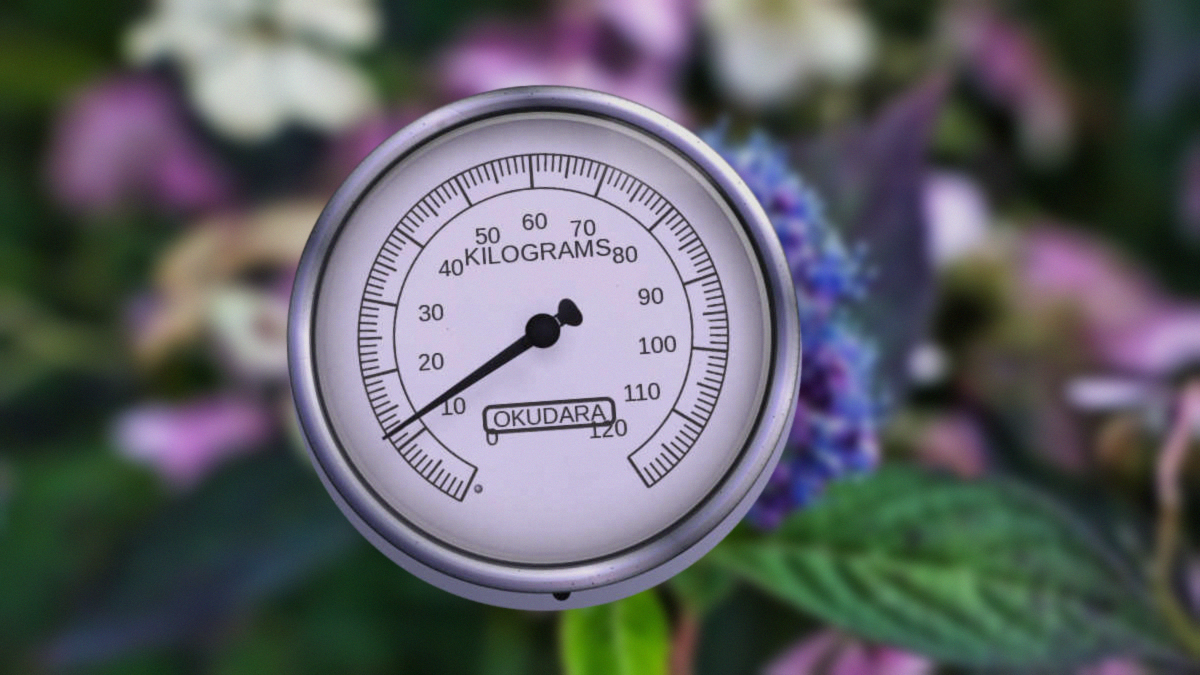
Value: 12 kg
